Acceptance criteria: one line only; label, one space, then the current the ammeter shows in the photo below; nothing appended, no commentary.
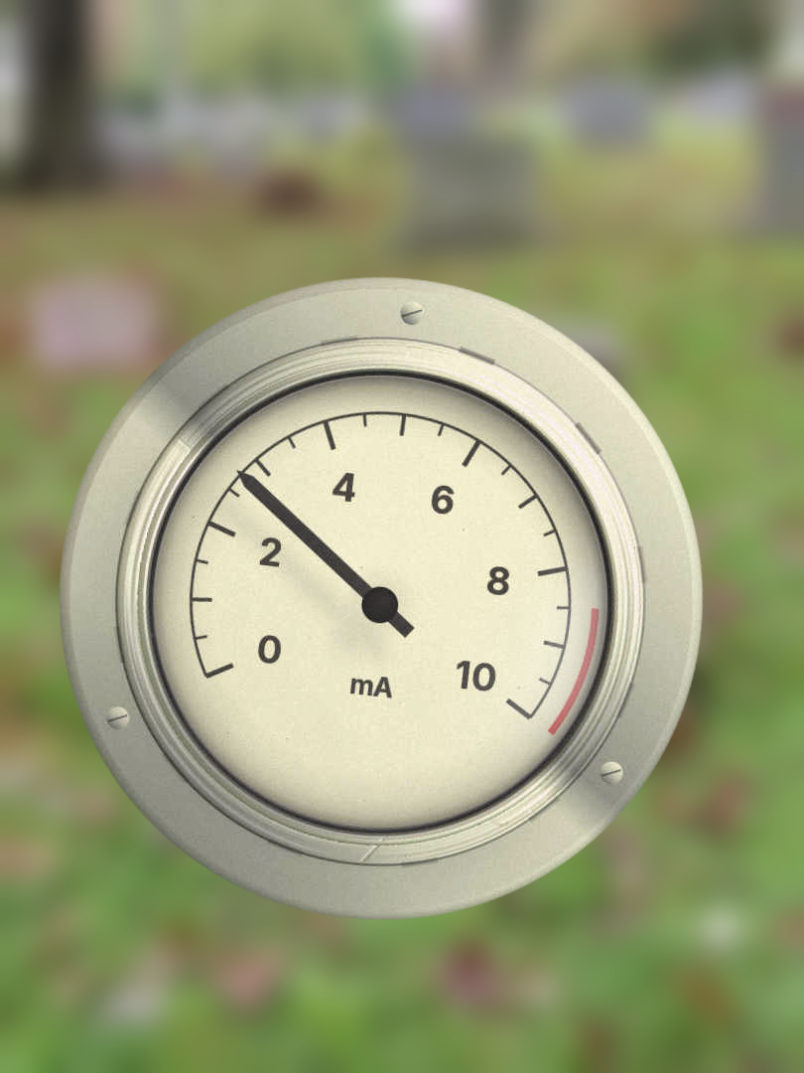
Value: 2.75 mA
